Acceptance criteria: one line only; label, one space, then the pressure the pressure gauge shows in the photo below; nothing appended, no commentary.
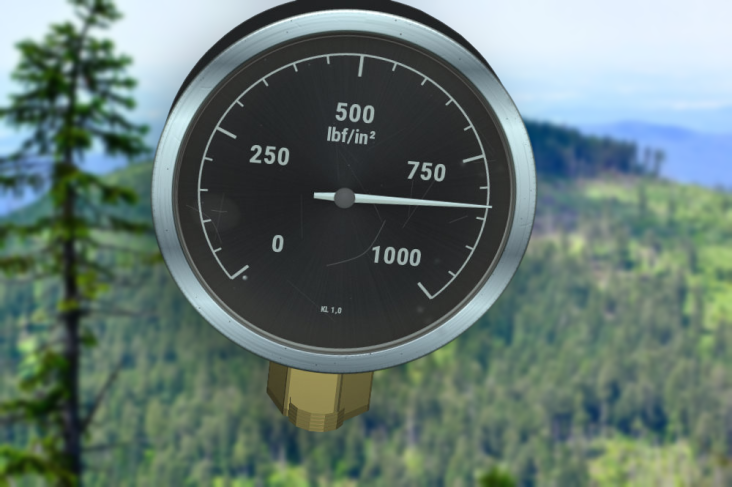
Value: 825 psi
